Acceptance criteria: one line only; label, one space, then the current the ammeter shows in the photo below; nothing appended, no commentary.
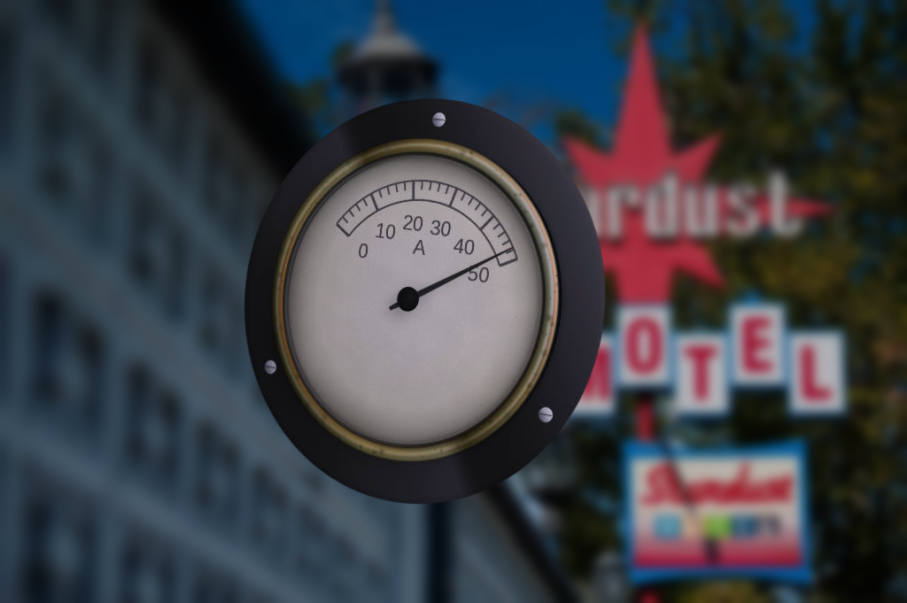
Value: 48 A
